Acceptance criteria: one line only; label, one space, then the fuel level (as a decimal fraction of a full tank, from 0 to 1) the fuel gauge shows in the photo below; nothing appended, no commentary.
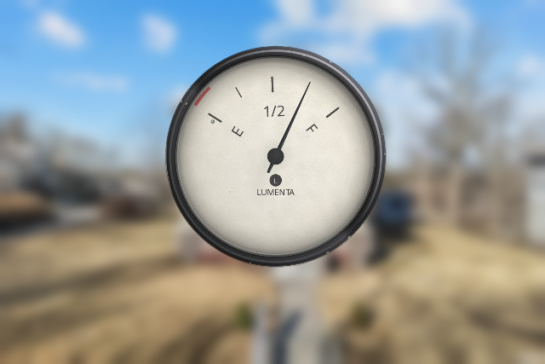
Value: 0.75
